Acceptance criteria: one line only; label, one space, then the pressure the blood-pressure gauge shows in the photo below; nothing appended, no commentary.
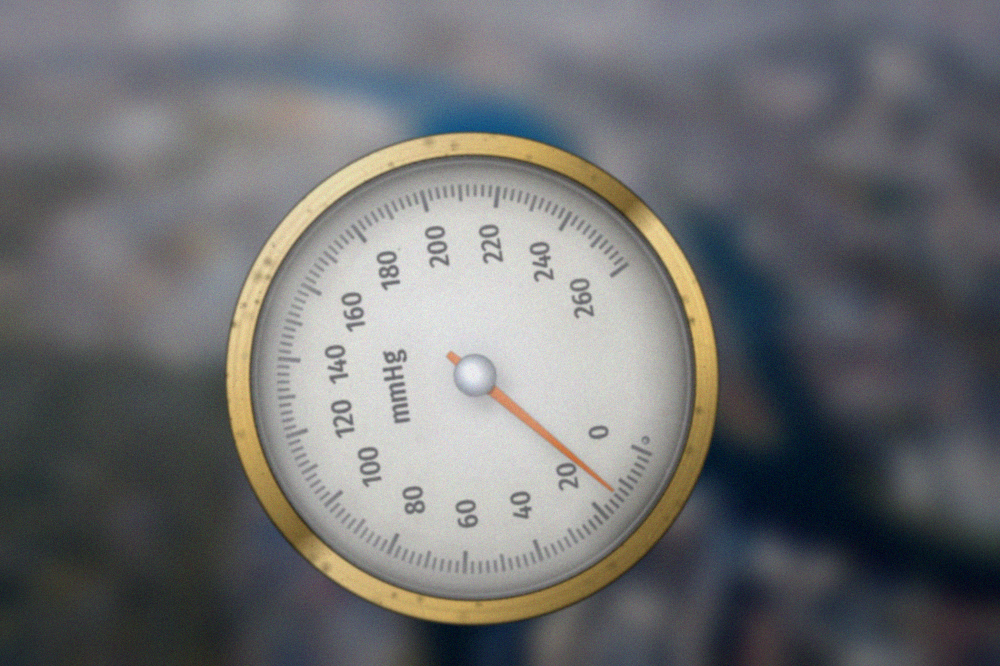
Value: 14 mmHg
